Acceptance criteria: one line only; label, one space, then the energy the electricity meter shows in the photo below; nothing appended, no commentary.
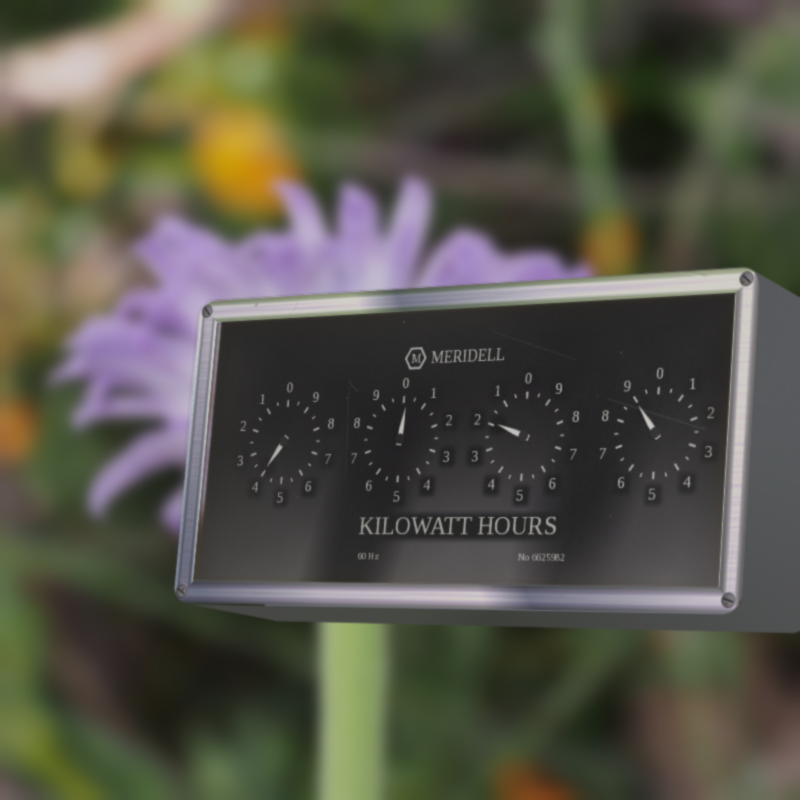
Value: 4019 kWh
